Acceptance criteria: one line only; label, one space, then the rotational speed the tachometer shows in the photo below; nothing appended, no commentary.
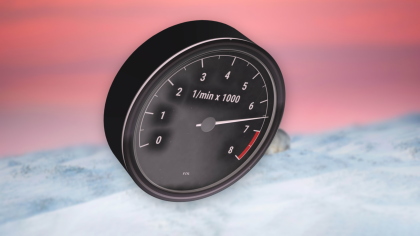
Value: 6500 rpm
